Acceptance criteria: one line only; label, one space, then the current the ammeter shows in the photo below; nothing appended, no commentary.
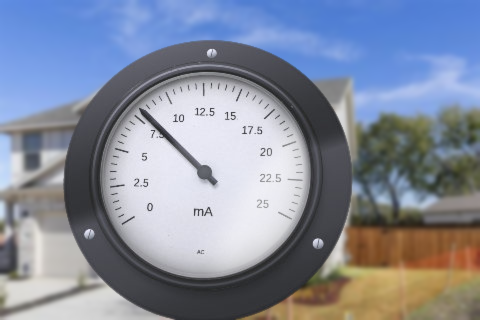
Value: 8 mA
